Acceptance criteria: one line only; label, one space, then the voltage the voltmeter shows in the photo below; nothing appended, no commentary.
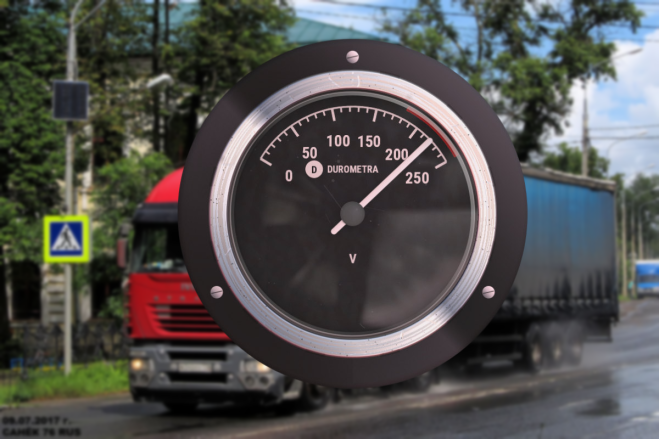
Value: 220 V
